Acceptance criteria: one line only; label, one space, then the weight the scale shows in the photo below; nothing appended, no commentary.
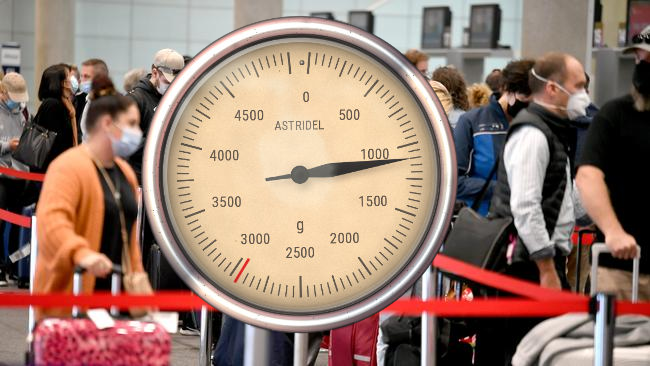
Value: 1100 g
